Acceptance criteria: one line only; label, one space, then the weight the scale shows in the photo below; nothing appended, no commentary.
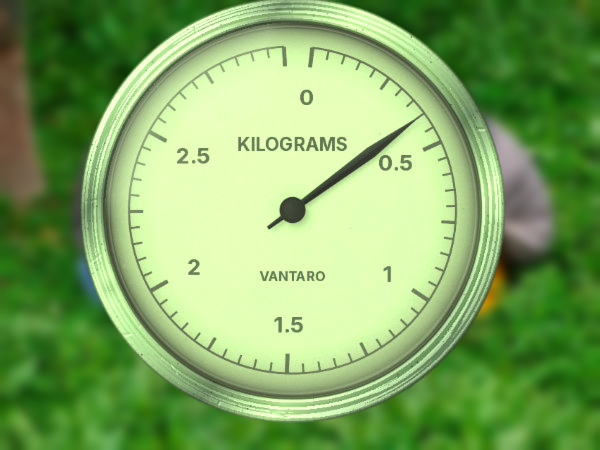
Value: 0.4 kg
